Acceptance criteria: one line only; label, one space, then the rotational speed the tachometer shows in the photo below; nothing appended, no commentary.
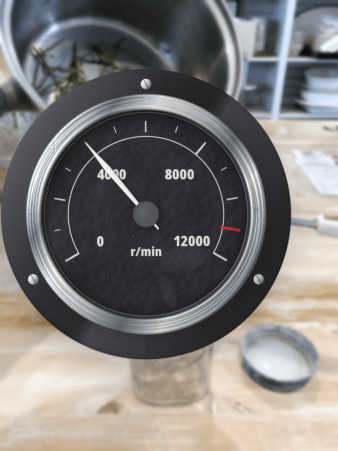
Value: 4000 rpm
